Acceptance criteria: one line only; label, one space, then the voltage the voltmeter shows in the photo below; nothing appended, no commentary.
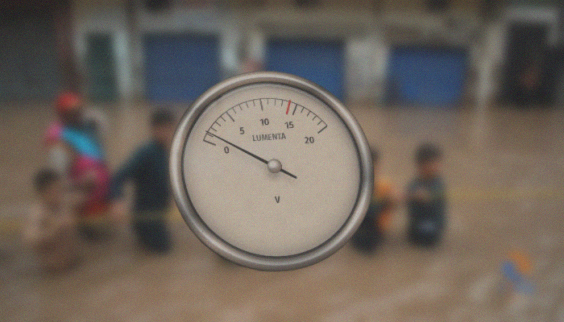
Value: 1 V
